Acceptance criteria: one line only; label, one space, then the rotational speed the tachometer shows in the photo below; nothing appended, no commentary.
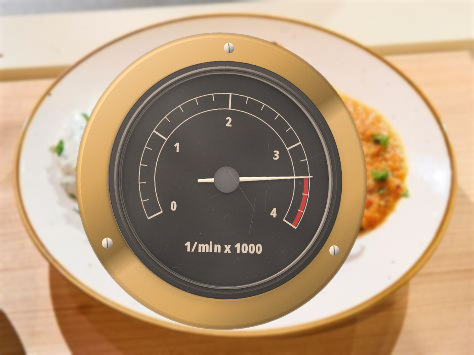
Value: 3400 rpm
